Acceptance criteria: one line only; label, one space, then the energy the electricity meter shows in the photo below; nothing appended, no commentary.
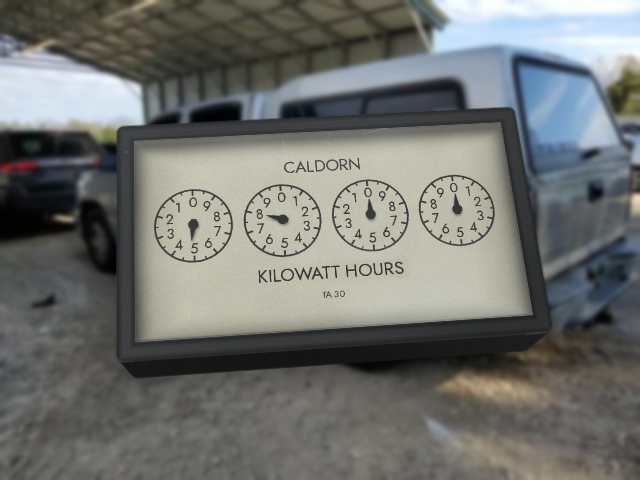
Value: 4800 kWh
